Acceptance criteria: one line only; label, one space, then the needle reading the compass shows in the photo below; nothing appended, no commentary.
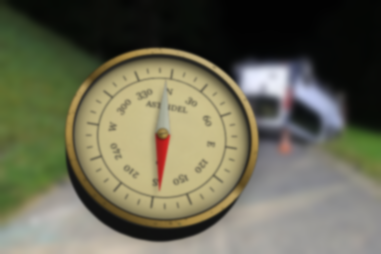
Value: 175 °
